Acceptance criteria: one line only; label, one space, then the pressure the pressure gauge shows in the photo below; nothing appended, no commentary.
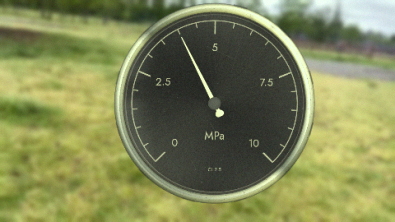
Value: 4 MPa
